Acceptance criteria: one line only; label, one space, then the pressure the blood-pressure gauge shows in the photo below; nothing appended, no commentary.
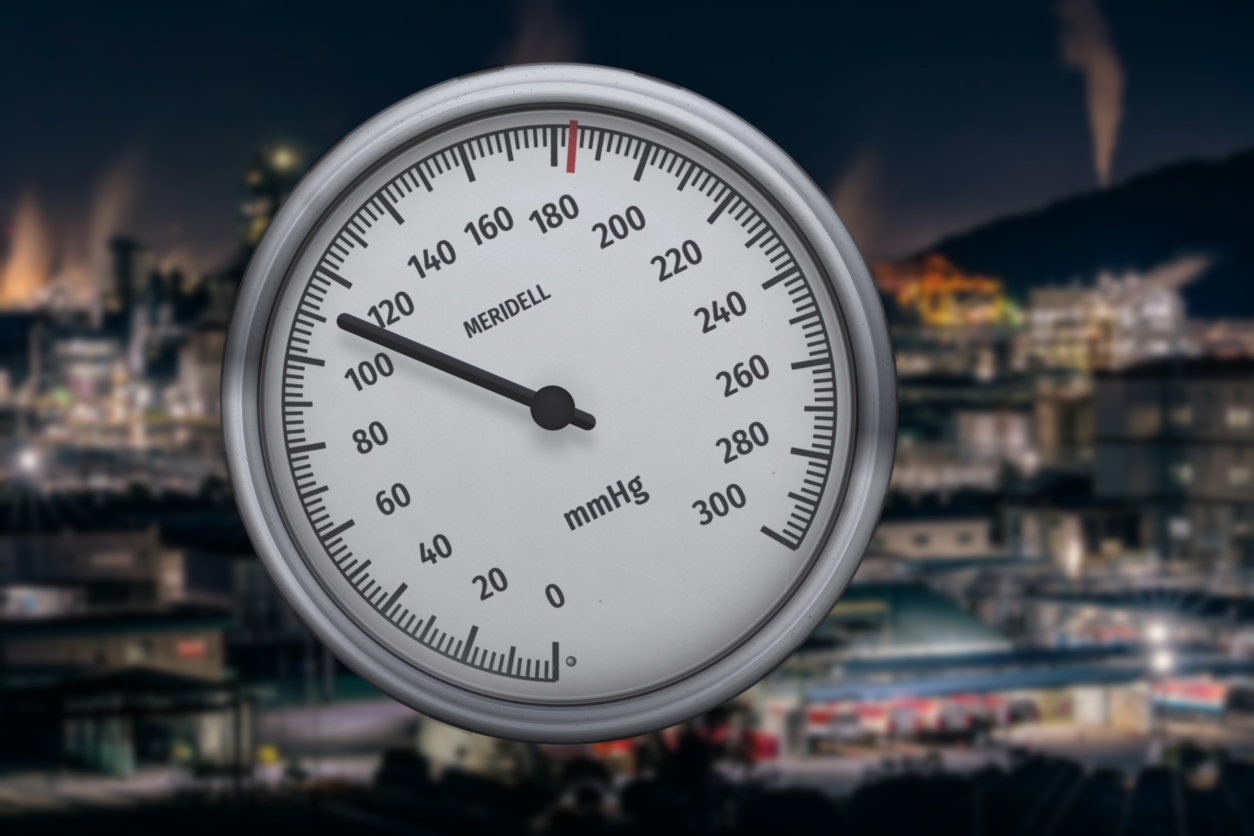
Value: 112 mmHg
